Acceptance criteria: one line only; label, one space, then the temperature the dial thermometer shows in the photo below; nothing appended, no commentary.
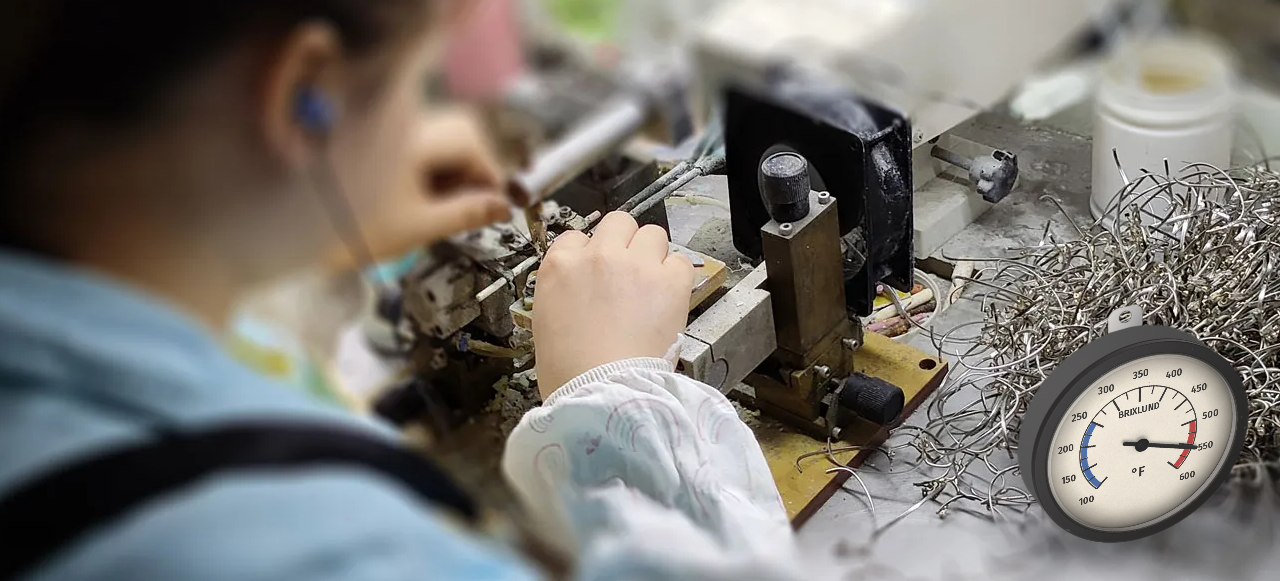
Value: 550 °F
